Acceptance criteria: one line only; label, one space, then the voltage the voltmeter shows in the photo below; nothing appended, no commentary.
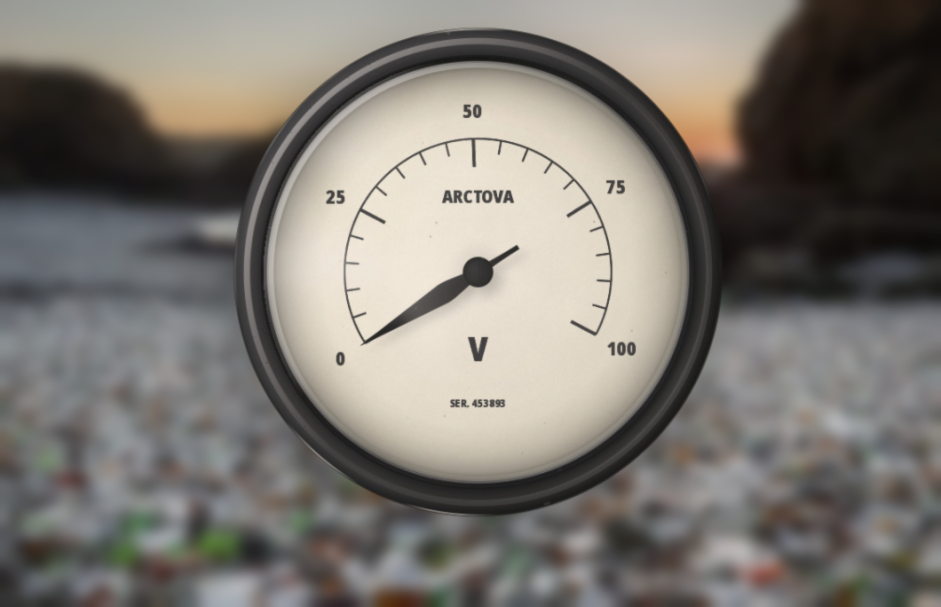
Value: 0 V
